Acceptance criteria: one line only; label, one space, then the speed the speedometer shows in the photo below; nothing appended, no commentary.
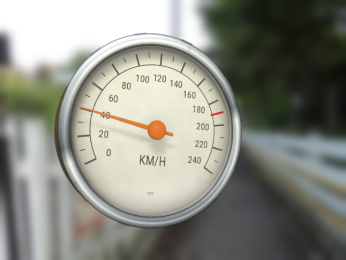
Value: 40 km/h
